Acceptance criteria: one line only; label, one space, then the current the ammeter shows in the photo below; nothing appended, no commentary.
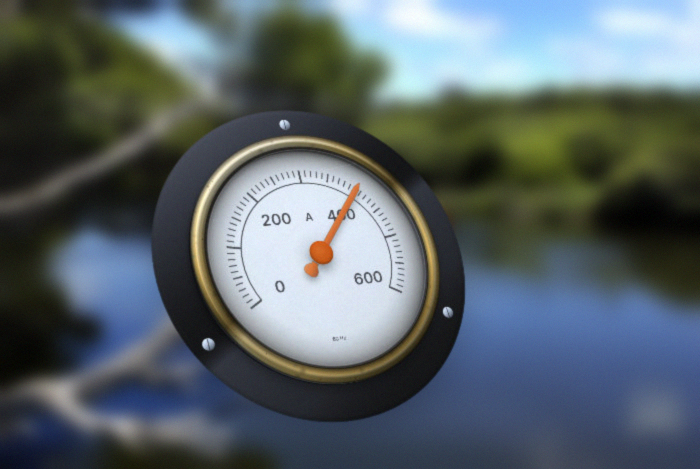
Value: 400 A
